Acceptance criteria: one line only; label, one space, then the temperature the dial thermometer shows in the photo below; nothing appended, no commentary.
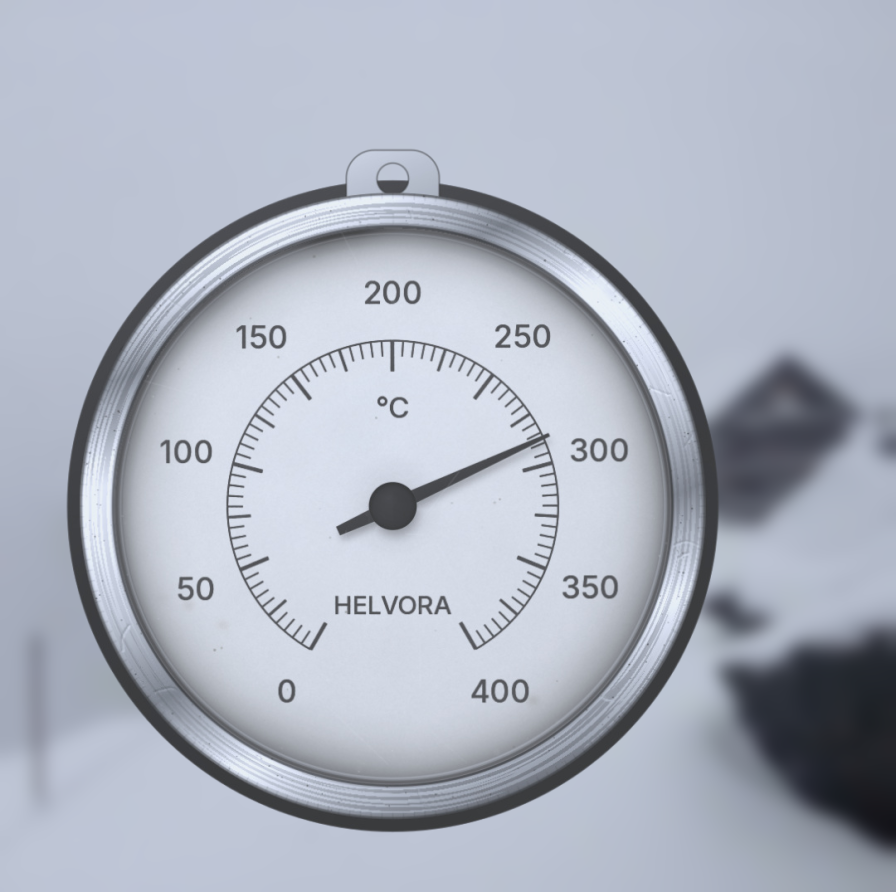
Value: 287.5 °C
